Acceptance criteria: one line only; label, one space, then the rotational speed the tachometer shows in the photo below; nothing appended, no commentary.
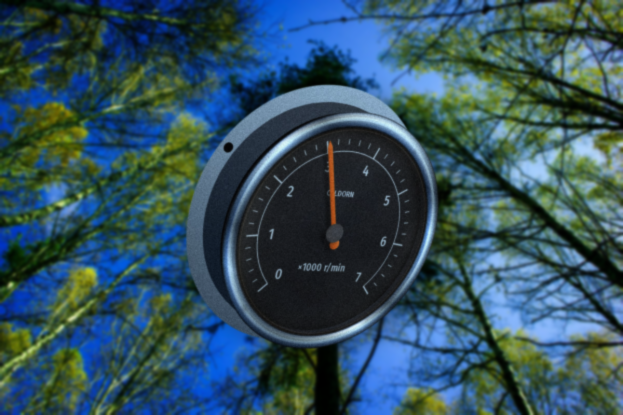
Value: 3000 rpm
